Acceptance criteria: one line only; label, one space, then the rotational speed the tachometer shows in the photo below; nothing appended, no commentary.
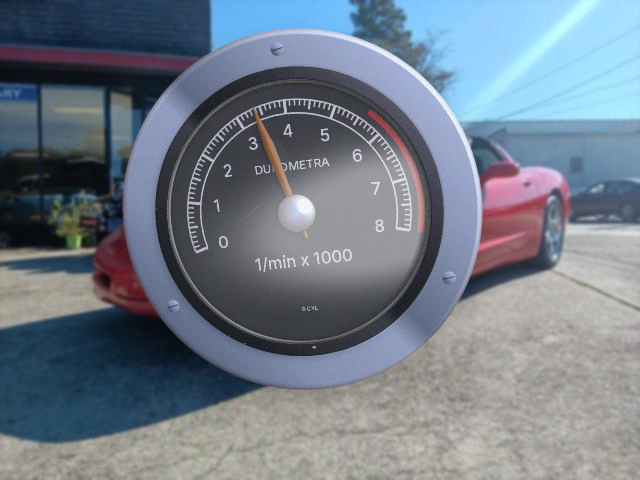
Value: 3400 rpm
